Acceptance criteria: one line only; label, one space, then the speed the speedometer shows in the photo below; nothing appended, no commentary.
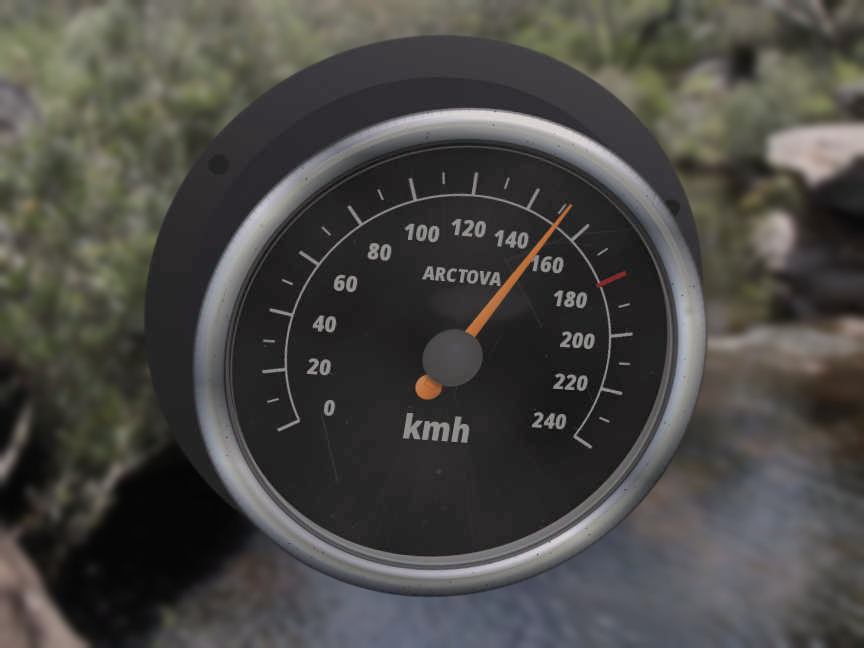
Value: 150 km/h
